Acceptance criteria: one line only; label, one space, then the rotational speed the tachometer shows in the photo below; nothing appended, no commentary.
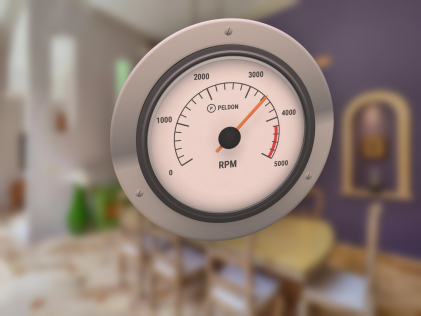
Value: 3400 rpm
